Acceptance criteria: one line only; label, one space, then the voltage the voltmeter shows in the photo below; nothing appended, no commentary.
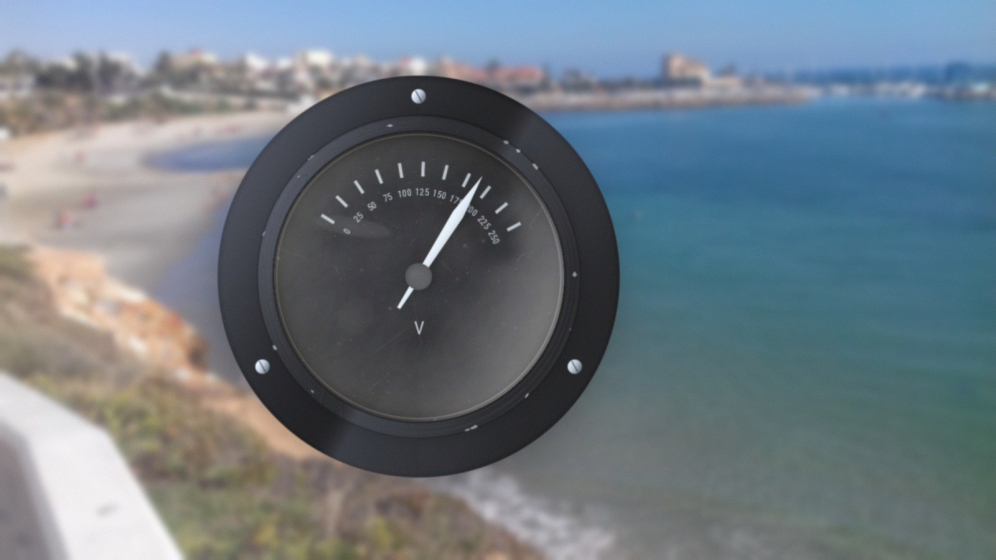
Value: 187.5 V
